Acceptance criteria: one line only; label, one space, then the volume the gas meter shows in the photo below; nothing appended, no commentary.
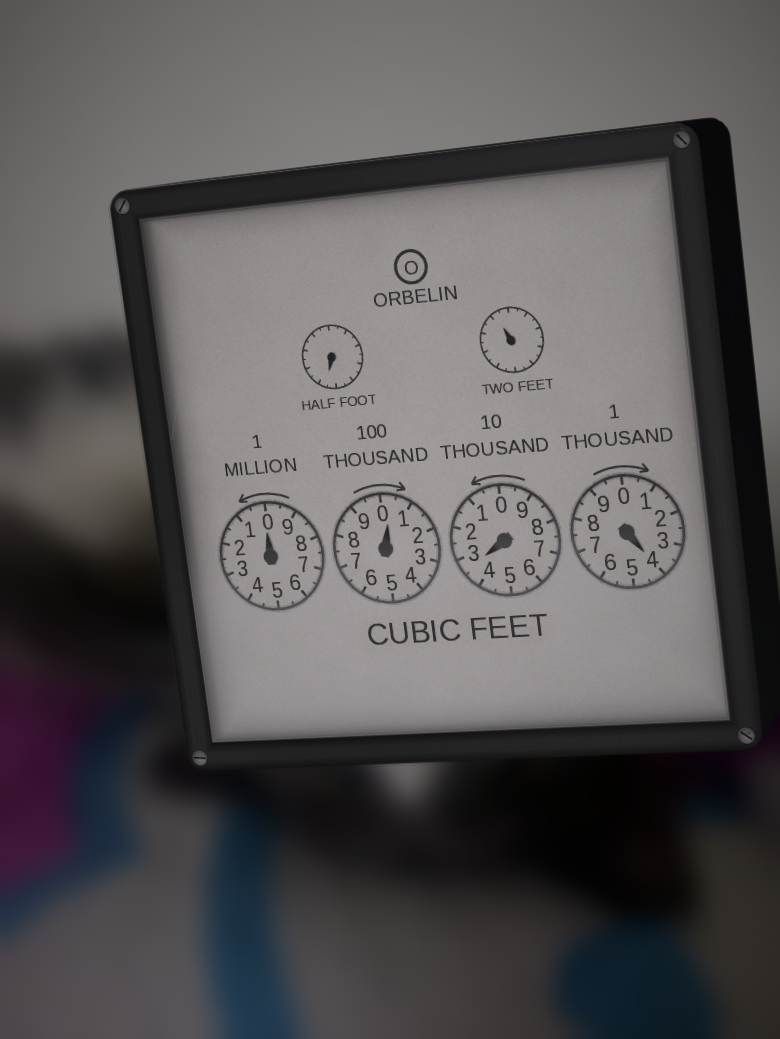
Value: 3400 ft³
